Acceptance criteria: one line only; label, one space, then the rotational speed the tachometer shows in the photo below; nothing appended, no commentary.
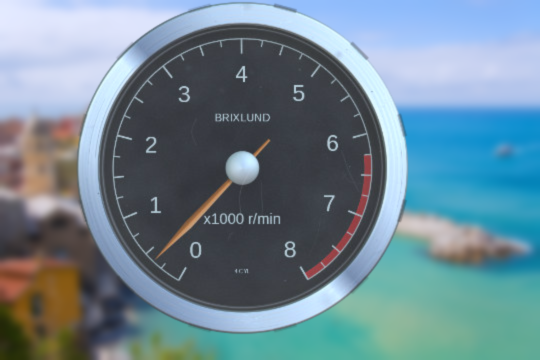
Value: 375 rpm
